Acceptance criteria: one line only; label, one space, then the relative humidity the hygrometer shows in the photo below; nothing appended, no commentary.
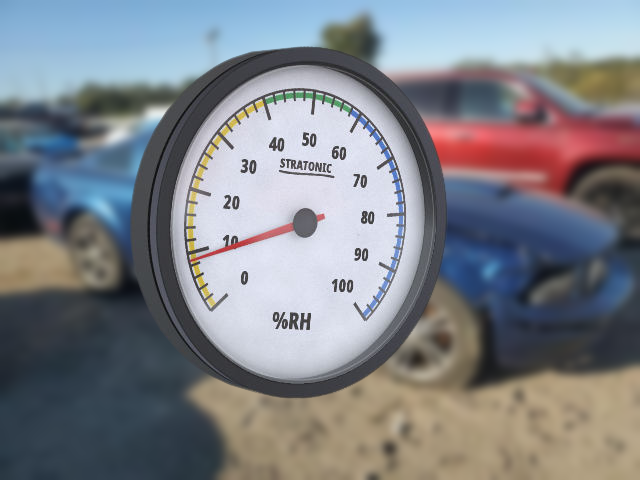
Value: 9 %
